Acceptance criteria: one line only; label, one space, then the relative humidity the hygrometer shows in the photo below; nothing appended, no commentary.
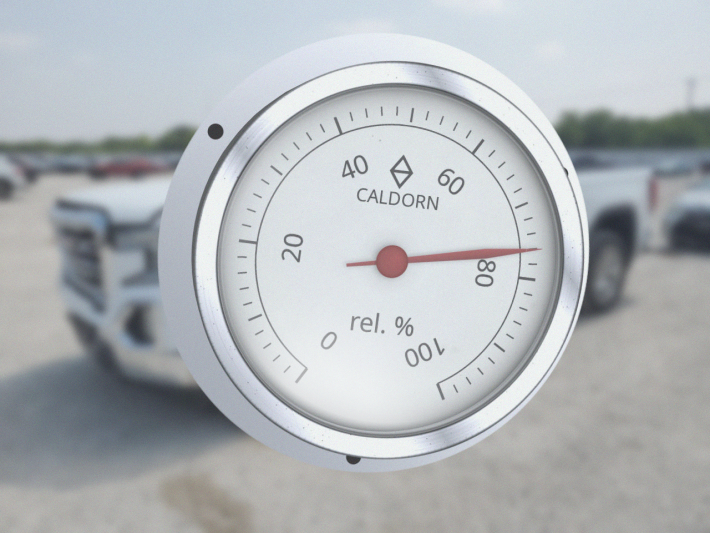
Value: 76 %
